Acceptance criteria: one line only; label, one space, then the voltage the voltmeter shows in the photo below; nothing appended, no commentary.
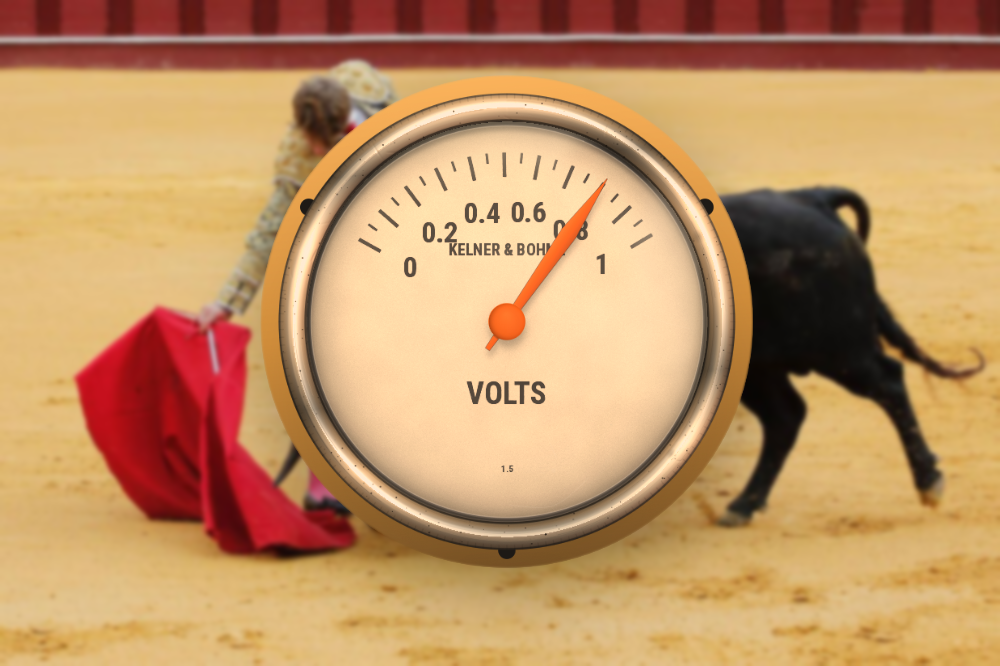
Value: 0.8 V
